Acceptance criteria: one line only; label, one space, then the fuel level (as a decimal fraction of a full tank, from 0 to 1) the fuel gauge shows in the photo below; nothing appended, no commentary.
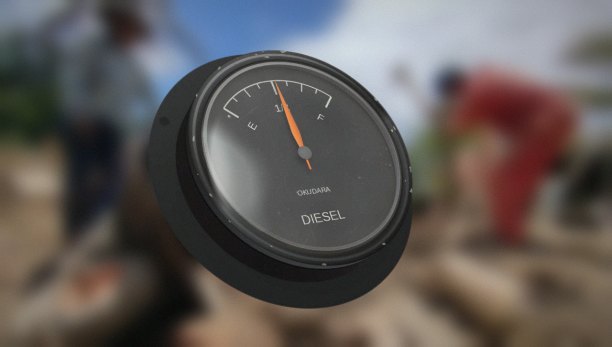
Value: 0.5
